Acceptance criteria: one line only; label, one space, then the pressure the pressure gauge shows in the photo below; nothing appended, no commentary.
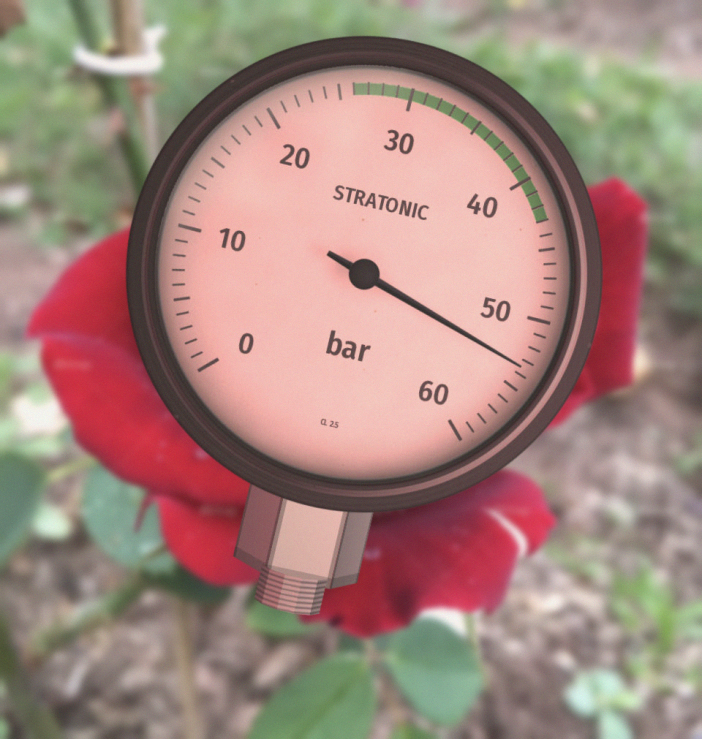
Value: 53.5 bar
